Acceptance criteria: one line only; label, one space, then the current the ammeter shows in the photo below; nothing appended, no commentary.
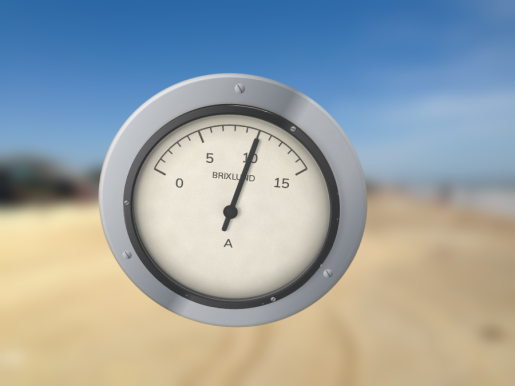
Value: 10 A
